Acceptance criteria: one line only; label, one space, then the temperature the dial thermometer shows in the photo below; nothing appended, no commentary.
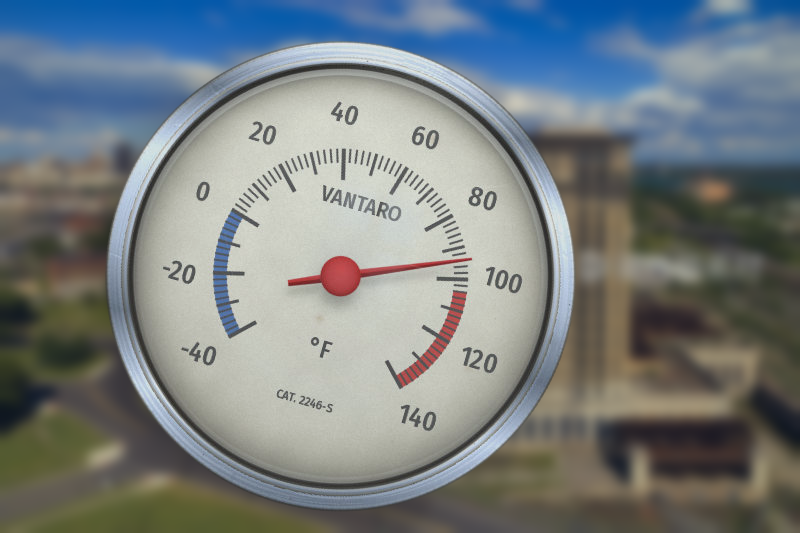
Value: 94 °F
